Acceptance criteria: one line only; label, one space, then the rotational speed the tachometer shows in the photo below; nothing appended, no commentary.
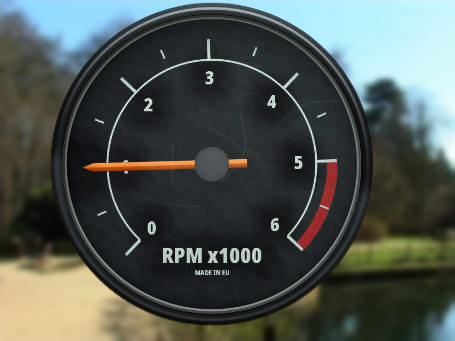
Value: 1000 rpm
